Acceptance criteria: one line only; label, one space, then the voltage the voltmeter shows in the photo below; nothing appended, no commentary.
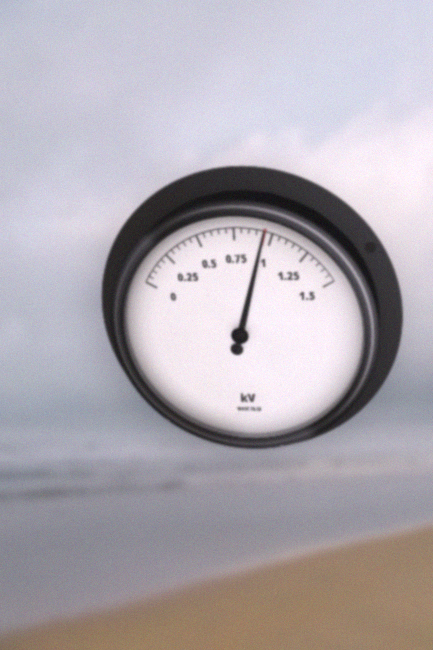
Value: 0.95 kV
